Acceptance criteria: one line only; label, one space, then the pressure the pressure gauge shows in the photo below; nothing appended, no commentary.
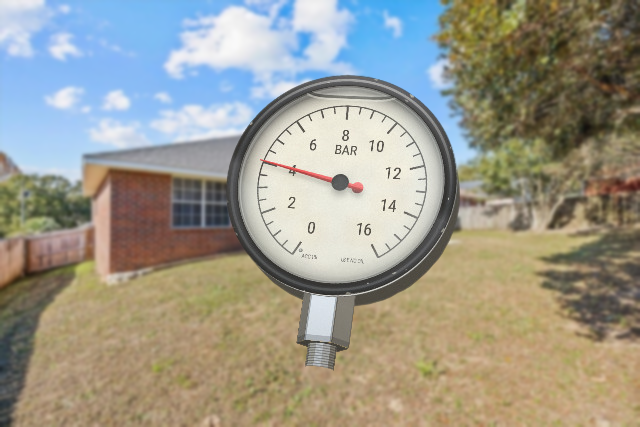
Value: 4 bar
